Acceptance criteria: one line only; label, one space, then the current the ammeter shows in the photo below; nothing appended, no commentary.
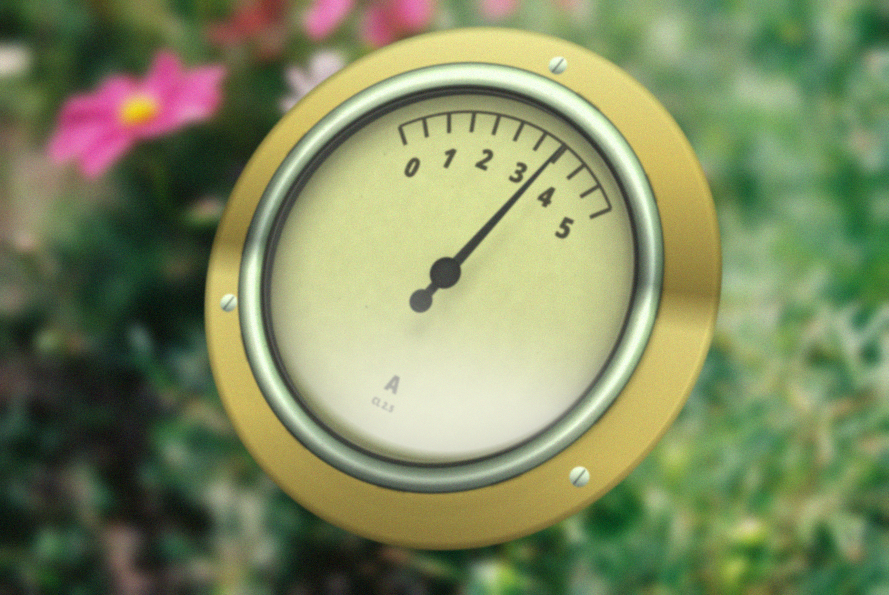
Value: 3.5 A
